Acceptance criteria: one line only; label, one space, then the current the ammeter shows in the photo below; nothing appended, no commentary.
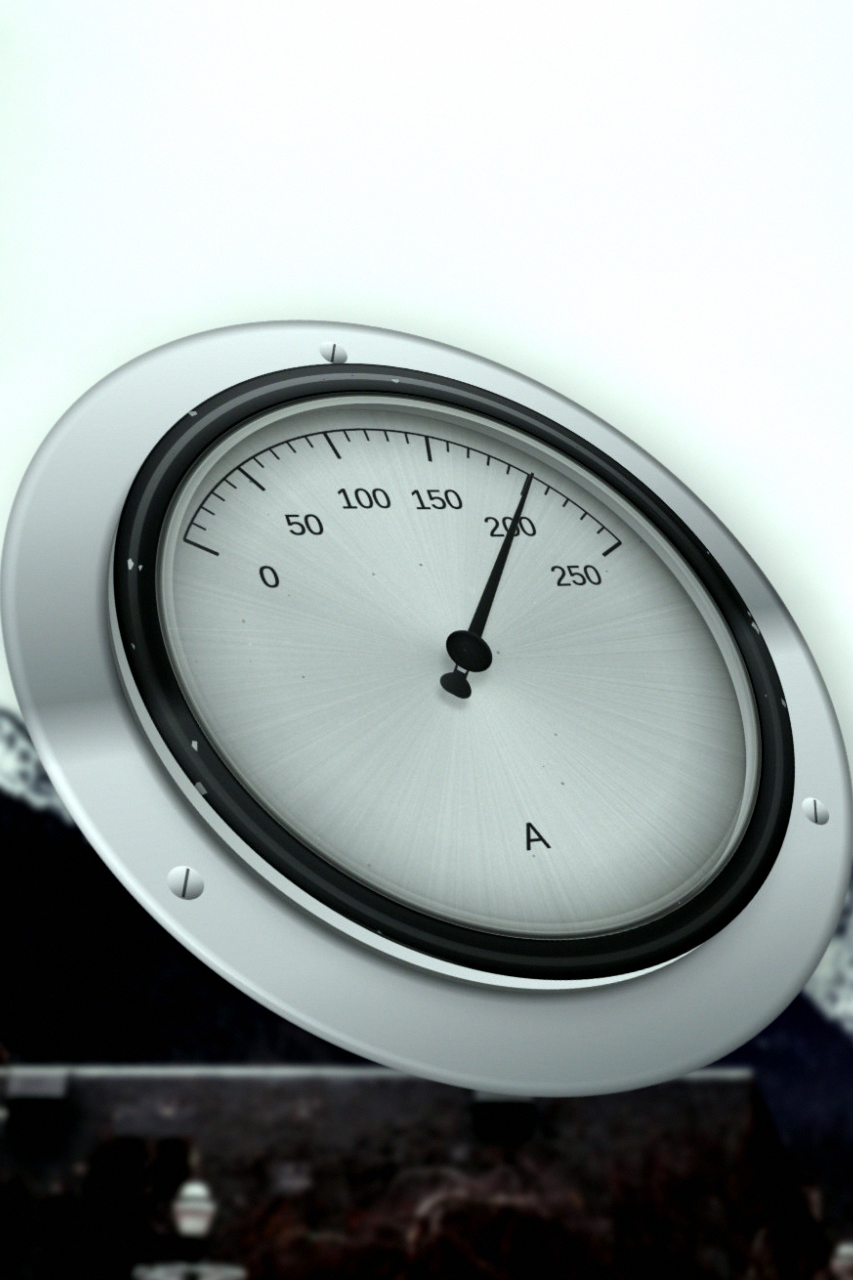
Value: 200 A
